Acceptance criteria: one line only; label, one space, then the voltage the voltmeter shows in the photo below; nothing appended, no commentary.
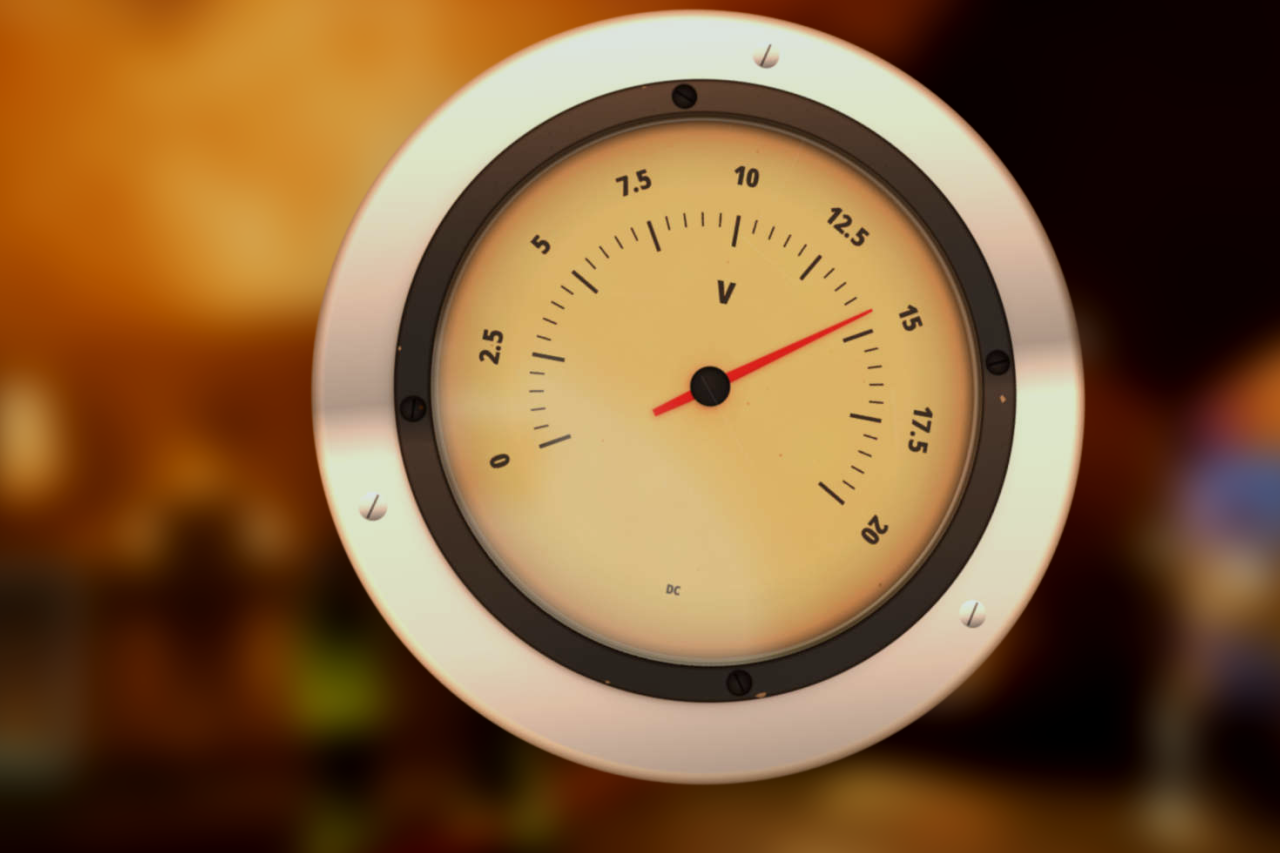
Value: 14.5 V
